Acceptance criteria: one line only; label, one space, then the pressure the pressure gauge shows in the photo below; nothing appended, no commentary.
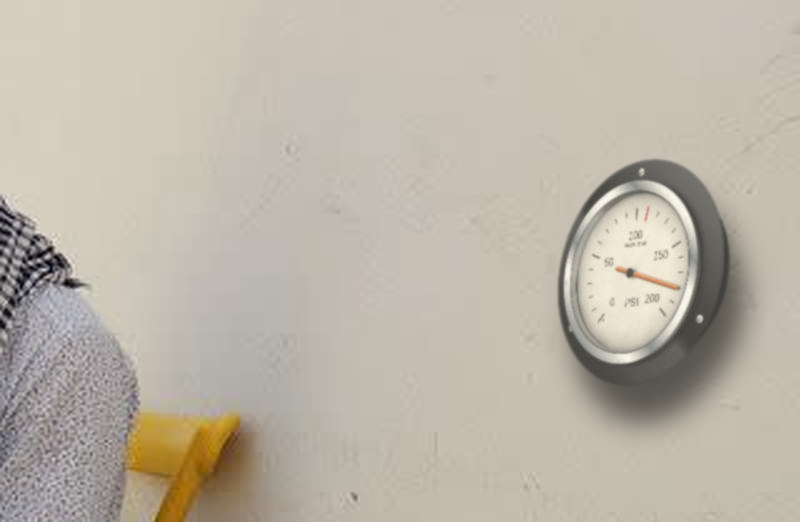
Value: 180 psi
